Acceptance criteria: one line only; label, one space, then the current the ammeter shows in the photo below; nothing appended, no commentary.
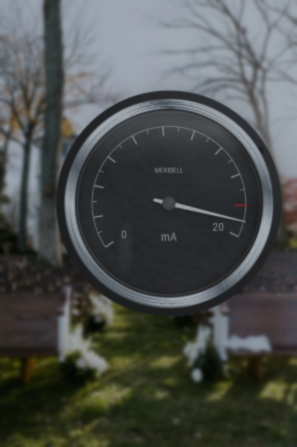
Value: 19 mA
